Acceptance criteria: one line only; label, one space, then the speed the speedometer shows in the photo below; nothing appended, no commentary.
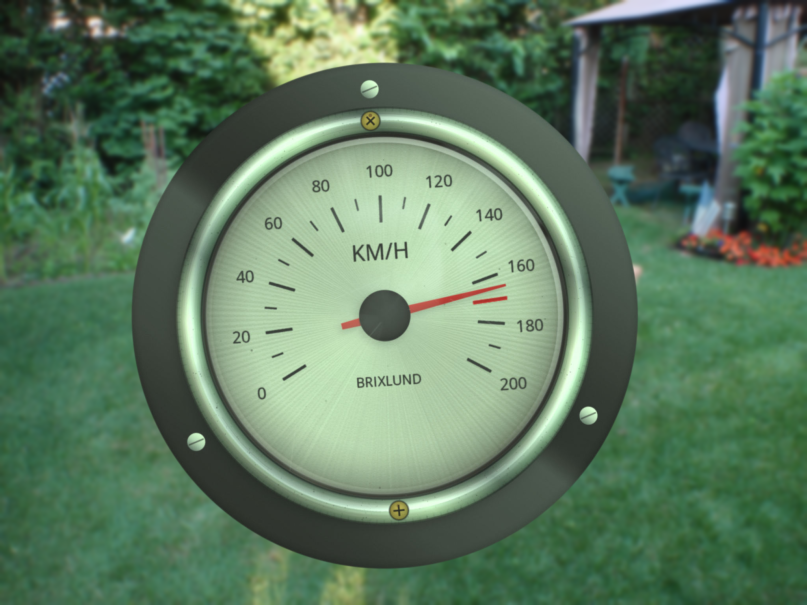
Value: 165 km/h
